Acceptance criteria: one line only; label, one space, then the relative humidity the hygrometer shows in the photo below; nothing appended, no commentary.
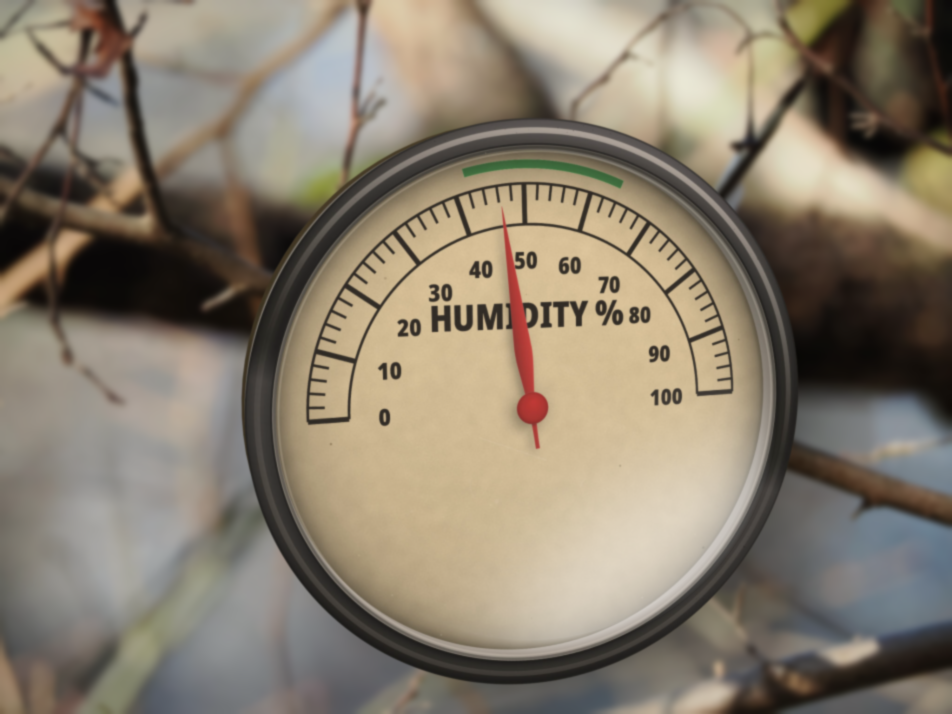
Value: 46 %
